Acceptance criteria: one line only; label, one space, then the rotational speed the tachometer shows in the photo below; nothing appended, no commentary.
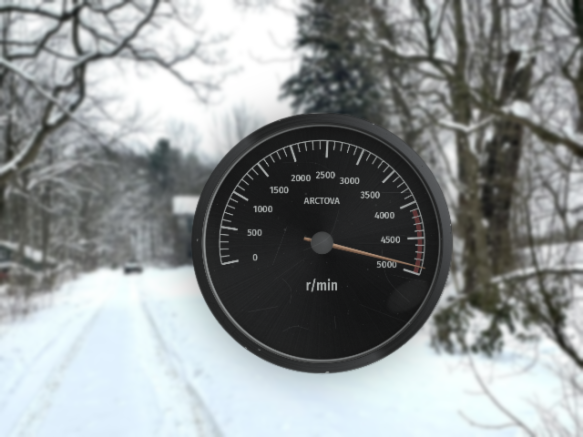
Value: 4900 rpm
